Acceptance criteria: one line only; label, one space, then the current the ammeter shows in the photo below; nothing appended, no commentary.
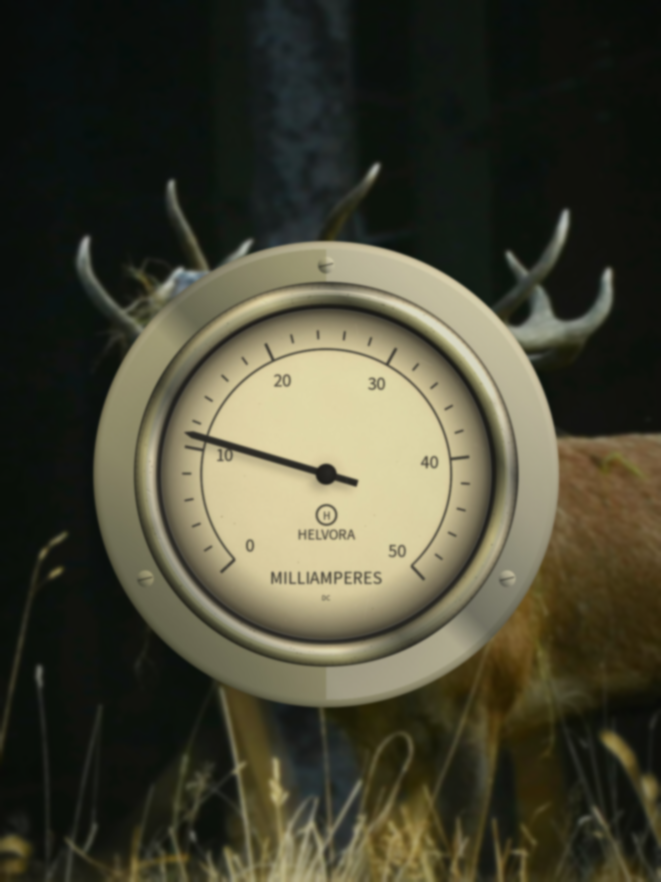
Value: 11 mA
